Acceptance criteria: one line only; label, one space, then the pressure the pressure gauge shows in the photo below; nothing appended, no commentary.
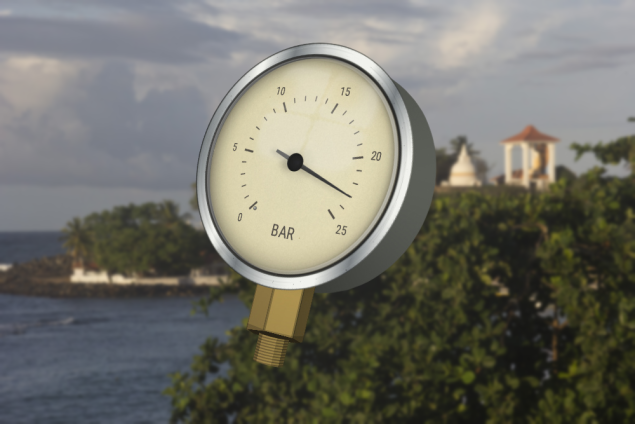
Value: 23 bar
